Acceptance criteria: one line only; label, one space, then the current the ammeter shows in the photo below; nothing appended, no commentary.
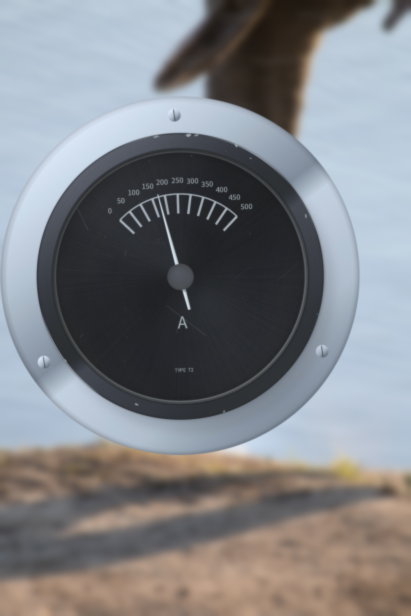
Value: 175 A
